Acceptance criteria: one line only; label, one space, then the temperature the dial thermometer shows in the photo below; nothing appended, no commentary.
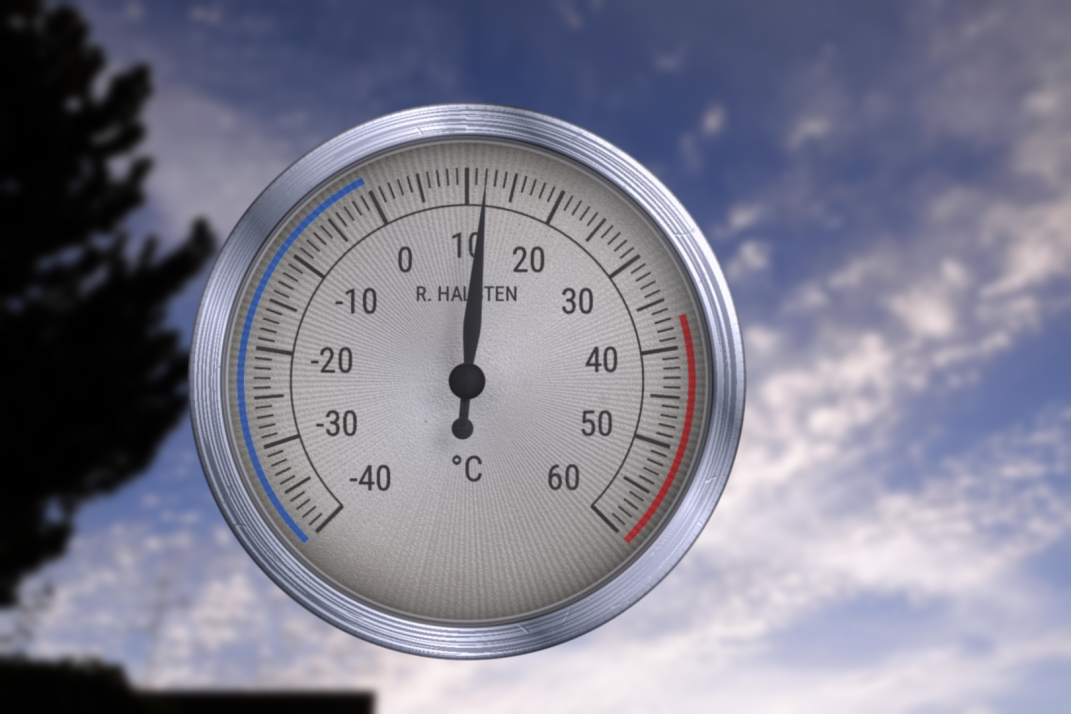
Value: 12 °C
